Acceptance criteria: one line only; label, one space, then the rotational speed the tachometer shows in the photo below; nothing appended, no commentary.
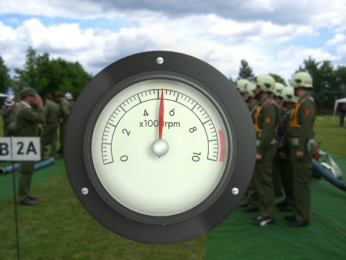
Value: 5200 rpm
